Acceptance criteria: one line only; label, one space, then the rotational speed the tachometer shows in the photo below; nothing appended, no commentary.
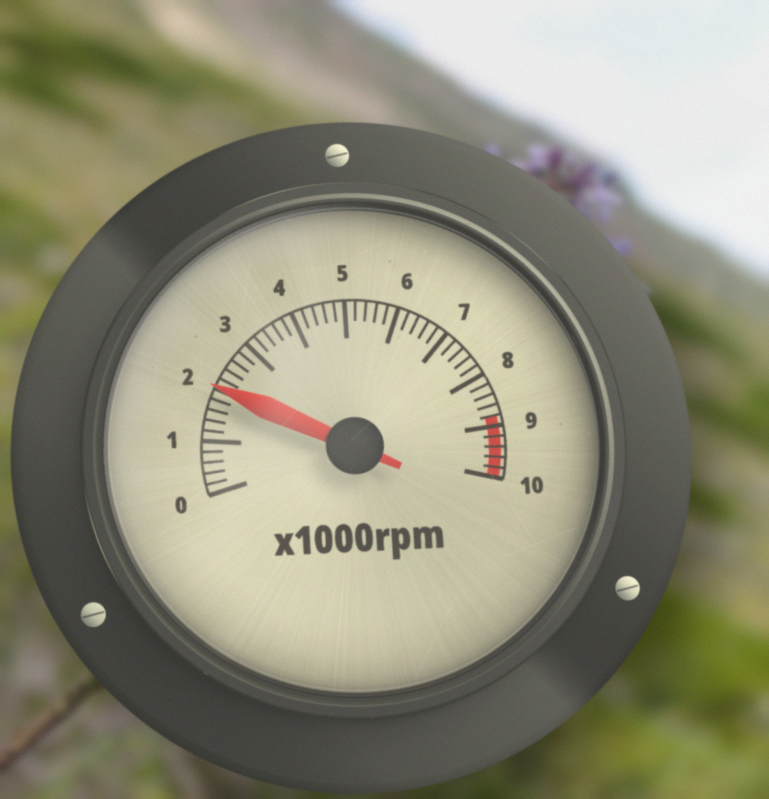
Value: 2000 rpm
